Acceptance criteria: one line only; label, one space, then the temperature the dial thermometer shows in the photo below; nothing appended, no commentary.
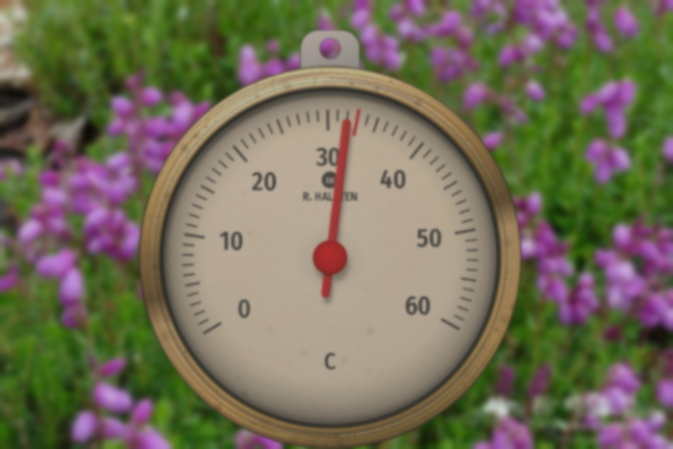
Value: 32 °C
